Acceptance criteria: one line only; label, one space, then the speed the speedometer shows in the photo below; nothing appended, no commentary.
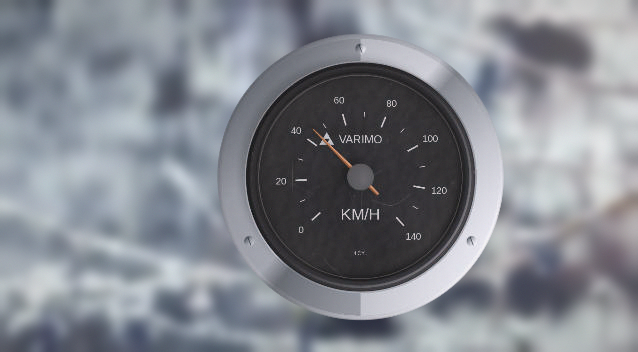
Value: 45 km/h
